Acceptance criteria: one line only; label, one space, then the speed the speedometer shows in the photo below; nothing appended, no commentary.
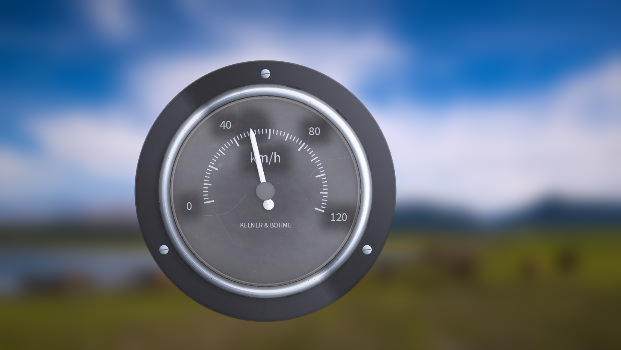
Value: 50 km/h
